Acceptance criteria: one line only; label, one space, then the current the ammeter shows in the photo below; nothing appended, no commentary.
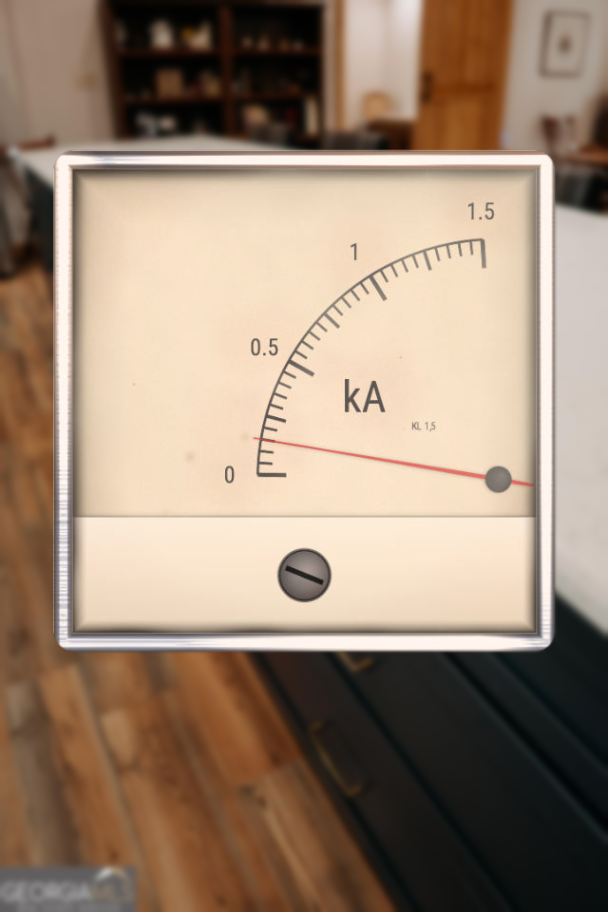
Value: 0.15 kA
